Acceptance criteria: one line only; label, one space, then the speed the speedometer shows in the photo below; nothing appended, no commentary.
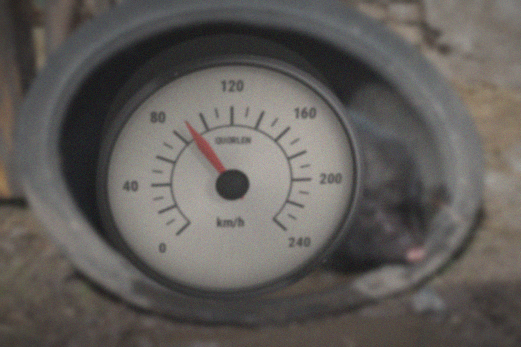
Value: 90 km/h
